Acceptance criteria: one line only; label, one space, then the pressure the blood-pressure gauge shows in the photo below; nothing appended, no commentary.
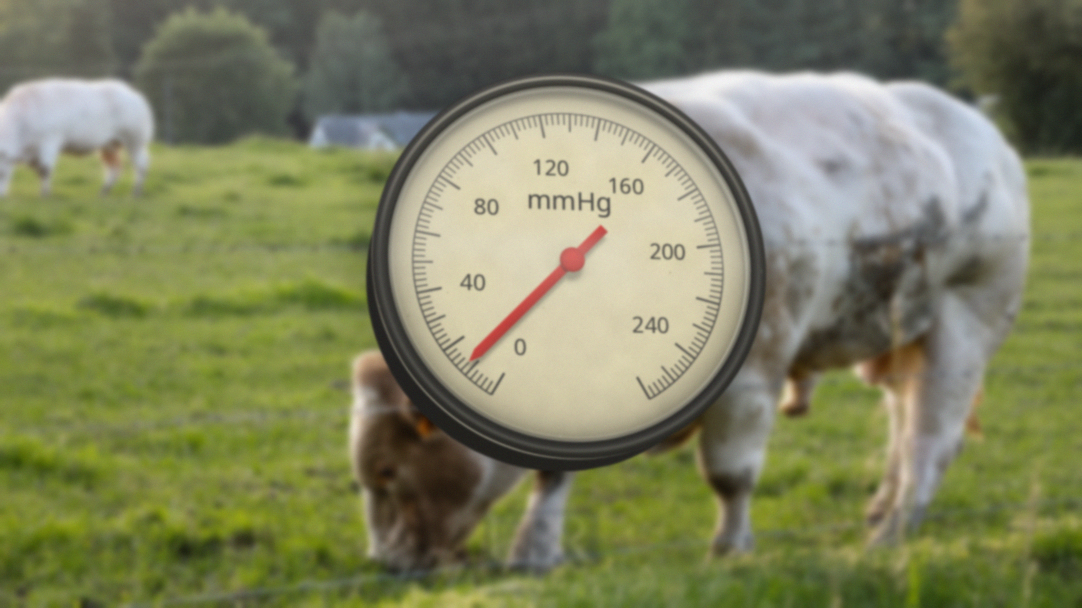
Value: 12 mmHg
